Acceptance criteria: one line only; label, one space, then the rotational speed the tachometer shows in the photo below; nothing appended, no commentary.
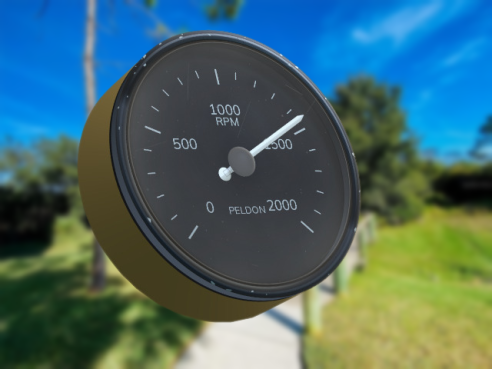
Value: 1450 rpm
